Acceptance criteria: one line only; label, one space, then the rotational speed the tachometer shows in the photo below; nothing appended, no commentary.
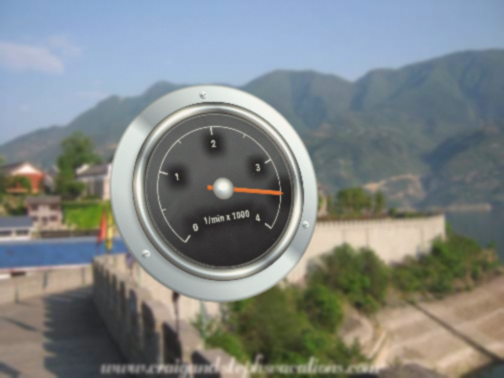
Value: 3500 rpm
